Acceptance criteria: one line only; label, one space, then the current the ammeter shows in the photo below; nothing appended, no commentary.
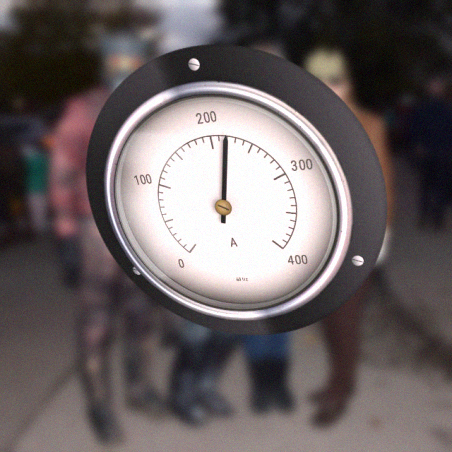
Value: 220 A
